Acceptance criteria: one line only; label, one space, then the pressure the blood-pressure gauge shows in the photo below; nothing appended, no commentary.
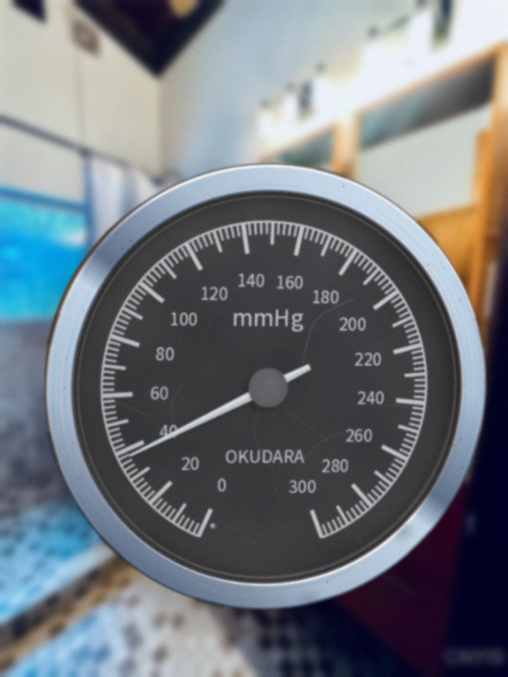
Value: 38 mmHg
